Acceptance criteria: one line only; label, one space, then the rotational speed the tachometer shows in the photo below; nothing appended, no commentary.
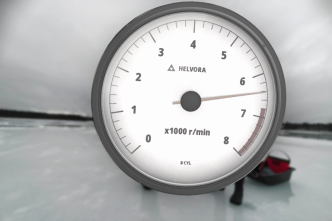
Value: 6400 rpm
